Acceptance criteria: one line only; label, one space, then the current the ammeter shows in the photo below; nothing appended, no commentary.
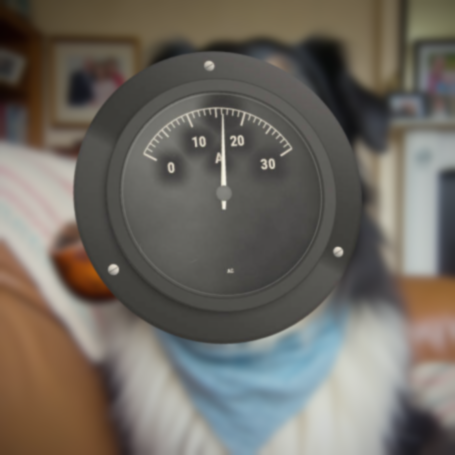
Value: 16 A
